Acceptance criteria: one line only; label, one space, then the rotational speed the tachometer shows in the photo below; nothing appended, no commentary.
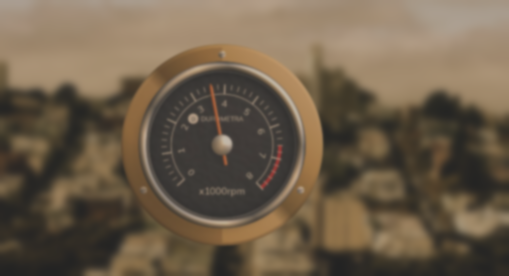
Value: 3600 rpm
